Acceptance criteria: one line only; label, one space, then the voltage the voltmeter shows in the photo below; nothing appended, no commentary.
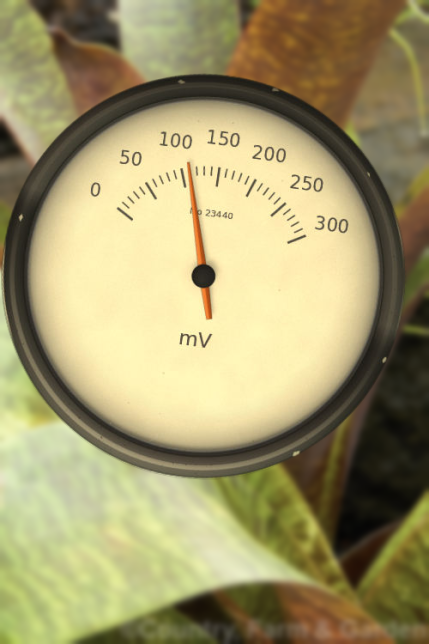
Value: 110 mV
